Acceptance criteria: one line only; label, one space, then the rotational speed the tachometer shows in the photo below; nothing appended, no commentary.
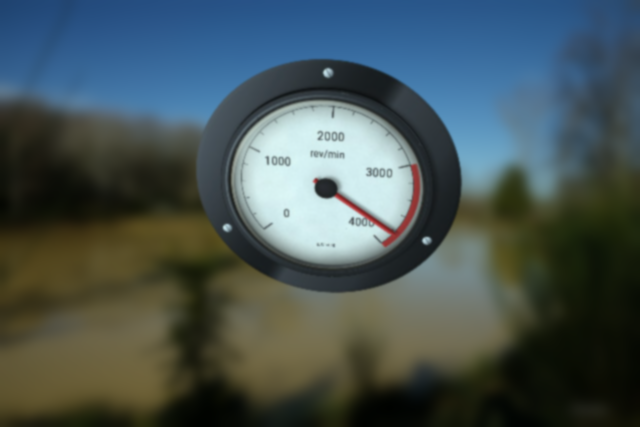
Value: 3800 rpm
